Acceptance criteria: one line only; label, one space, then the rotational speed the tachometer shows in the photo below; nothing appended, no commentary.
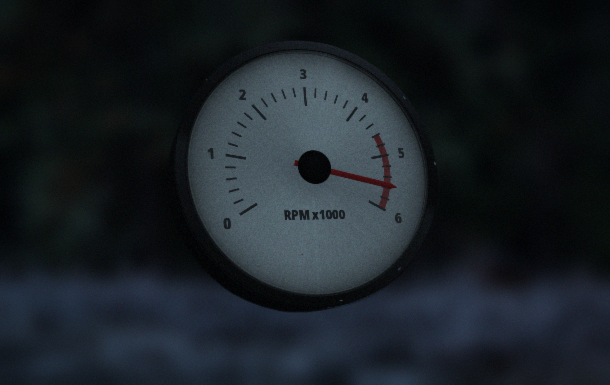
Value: 5600 rpm
